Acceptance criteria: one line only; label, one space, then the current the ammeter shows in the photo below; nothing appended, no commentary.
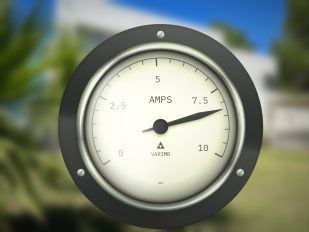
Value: 8.25 A
